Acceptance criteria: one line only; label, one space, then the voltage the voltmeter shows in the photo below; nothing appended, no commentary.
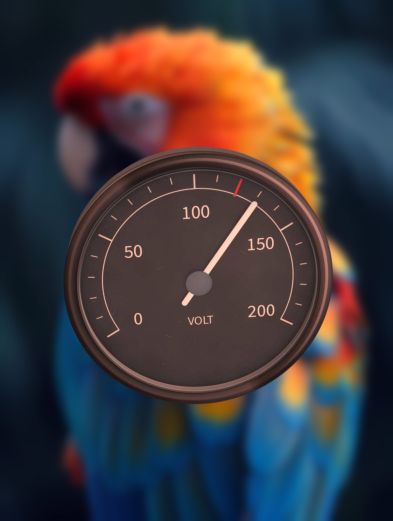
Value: 130 V
